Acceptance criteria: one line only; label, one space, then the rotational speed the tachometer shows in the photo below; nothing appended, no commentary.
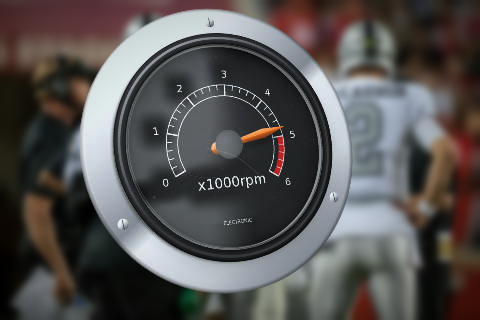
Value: 4800 rpm
